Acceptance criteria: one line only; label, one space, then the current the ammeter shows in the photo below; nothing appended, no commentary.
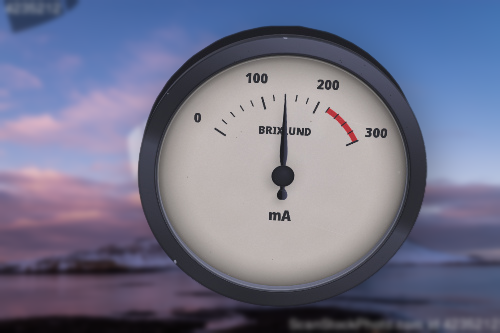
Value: 140 mA
